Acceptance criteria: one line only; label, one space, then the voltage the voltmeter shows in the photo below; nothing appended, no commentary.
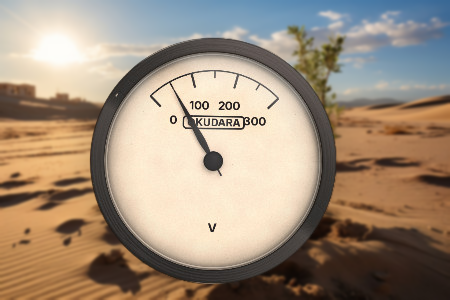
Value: 50 V
